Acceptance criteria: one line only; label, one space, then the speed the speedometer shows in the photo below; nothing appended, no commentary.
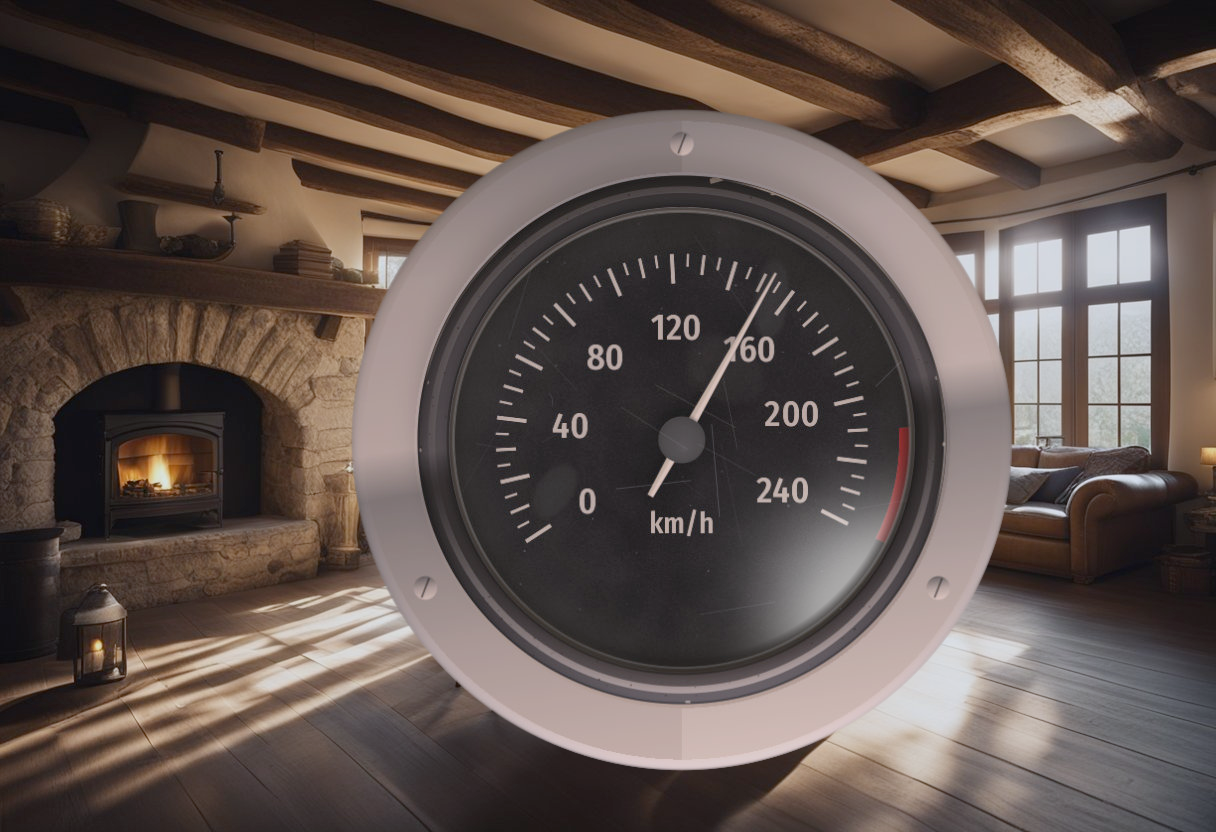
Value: 152.5 km/h
